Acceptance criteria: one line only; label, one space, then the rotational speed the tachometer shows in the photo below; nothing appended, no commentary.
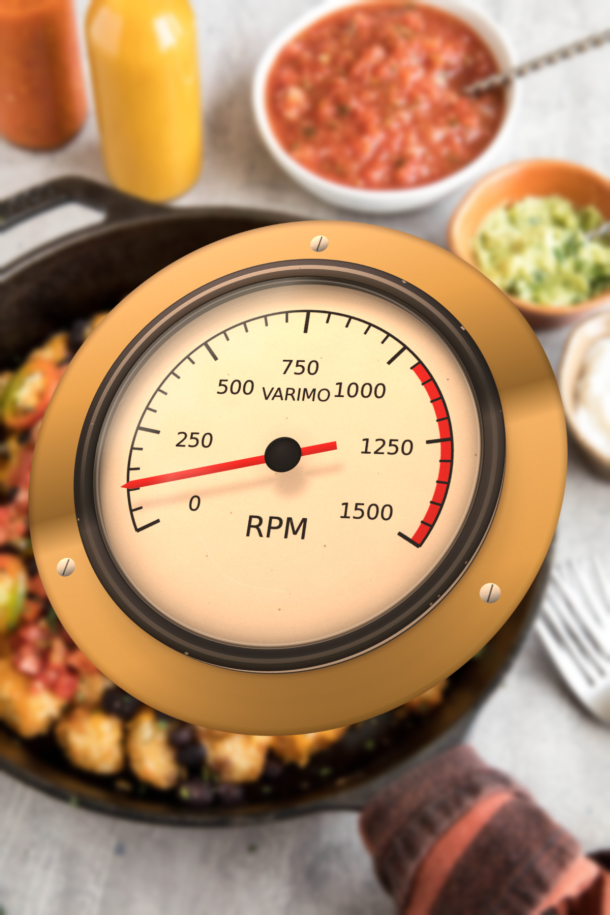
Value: 100 rpm
